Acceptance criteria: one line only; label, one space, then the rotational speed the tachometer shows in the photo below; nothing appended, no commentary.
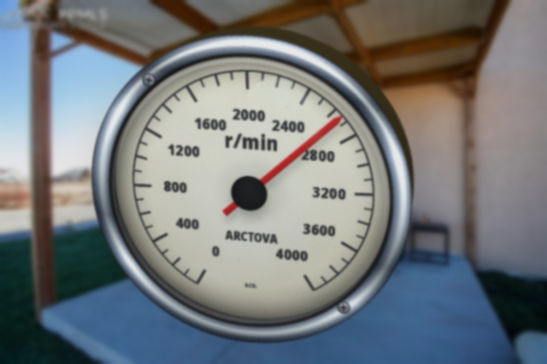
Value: 2650 rpm
